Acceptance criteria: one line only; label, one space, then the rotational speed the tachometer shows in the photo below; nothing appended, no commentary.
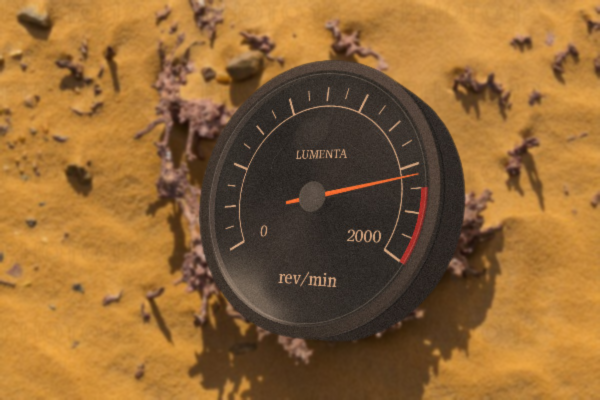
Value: 1650 rpm
